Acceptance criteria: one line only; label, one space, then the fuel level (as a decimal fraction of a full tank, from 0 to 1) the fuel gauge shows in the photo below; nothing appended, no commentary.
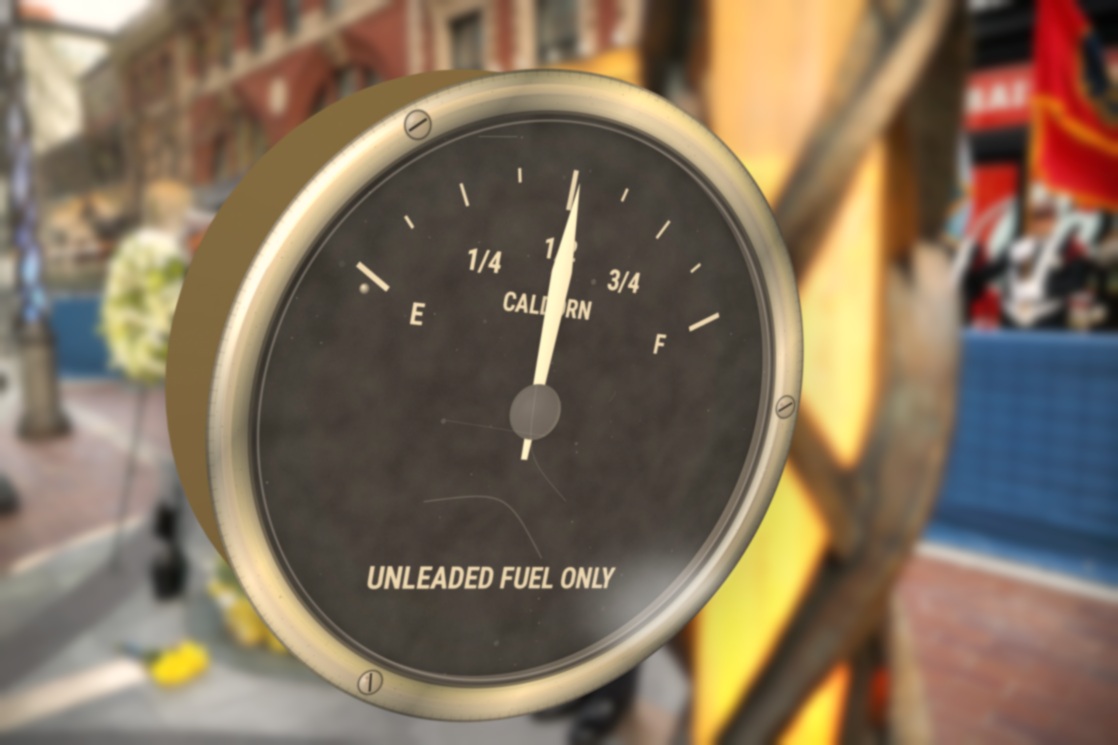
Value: 0.5
